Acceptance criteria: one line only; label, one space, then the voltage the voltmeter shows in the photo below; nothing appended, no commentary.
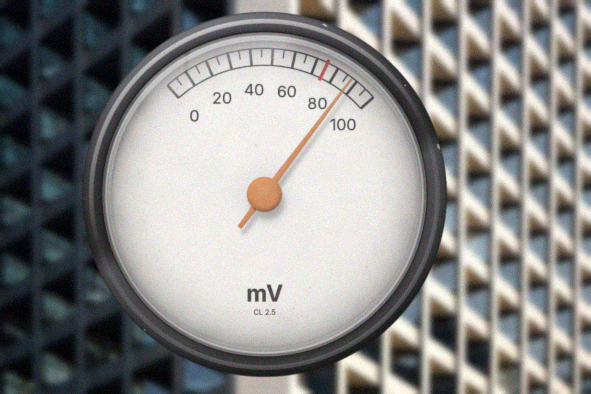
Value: 87.5 mV
